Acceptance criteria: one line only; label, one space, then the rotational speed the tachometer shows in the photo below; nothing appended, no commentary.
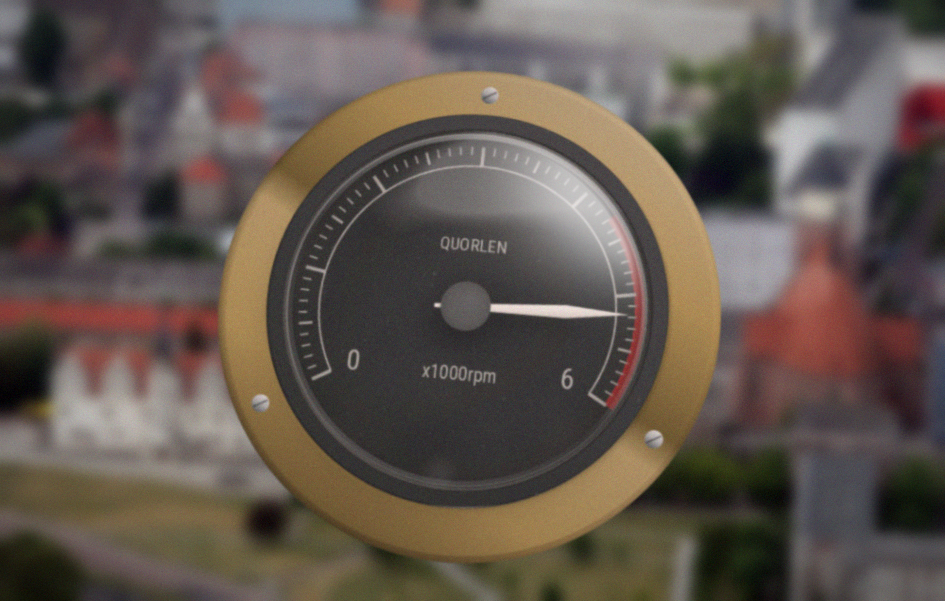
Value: 5200 rpm
